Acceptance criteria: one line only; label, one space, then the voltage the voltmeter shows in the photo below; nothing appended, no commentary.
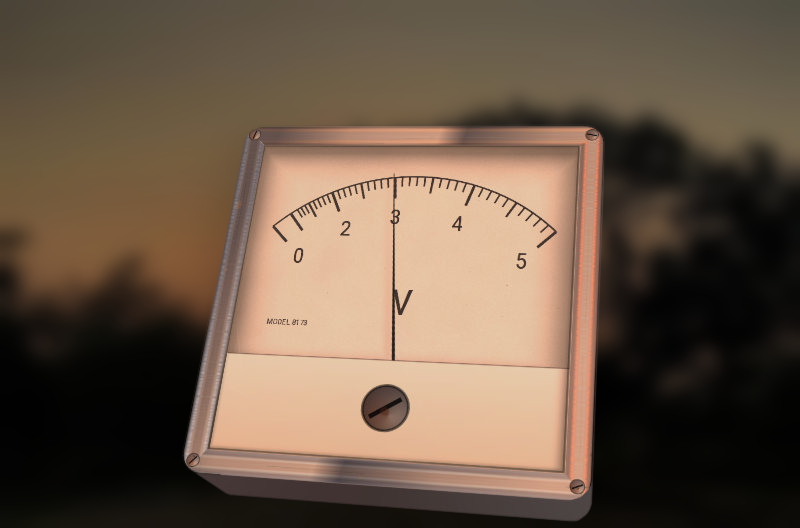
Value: 3 V
